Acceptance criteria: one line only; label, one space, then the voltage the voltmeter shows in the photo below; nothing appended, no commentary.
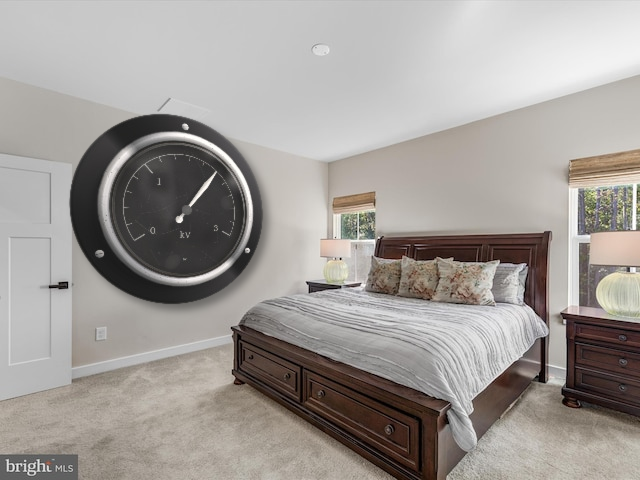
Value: 2 kV
